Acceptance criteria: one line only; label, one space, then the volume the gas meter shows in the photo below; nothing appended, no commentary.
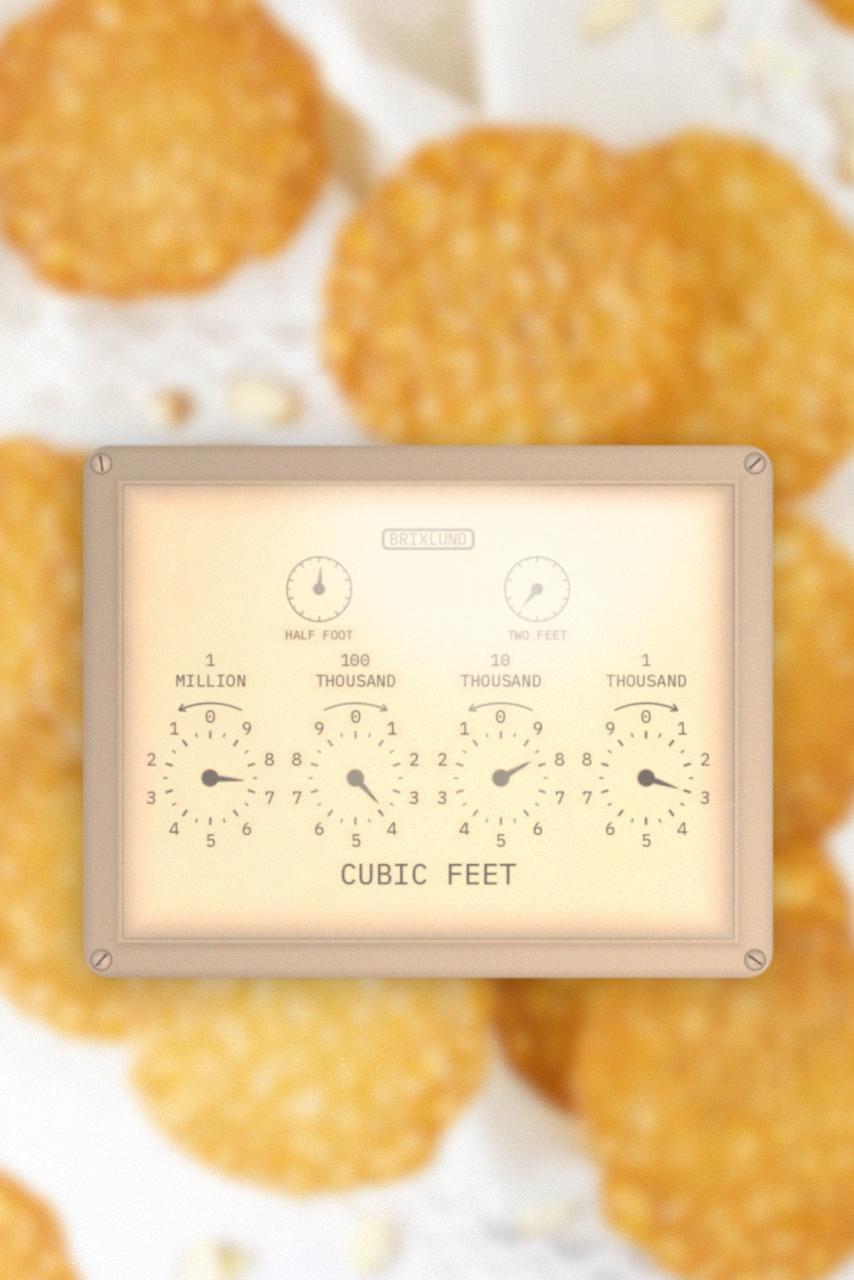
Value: 738300 ft³
